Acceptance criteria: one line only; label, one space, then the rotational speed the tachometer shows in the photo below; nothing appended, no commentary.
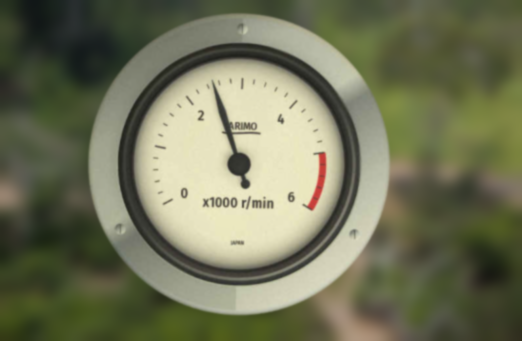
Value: 2500 rpm
